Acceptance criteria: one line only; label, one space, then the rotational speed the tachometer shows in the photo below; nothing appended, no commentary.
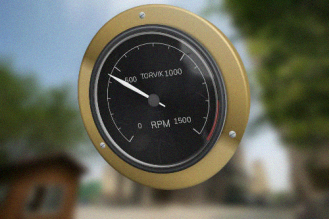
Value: 450 rpm
